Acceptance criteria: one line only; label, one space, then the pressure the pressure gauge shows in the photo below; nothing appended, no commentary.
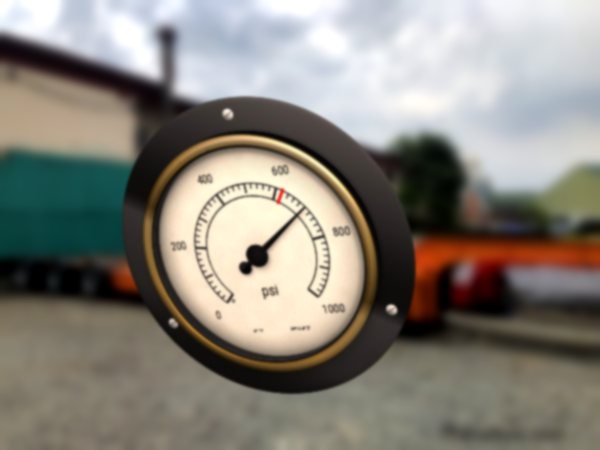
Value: 700 psi
